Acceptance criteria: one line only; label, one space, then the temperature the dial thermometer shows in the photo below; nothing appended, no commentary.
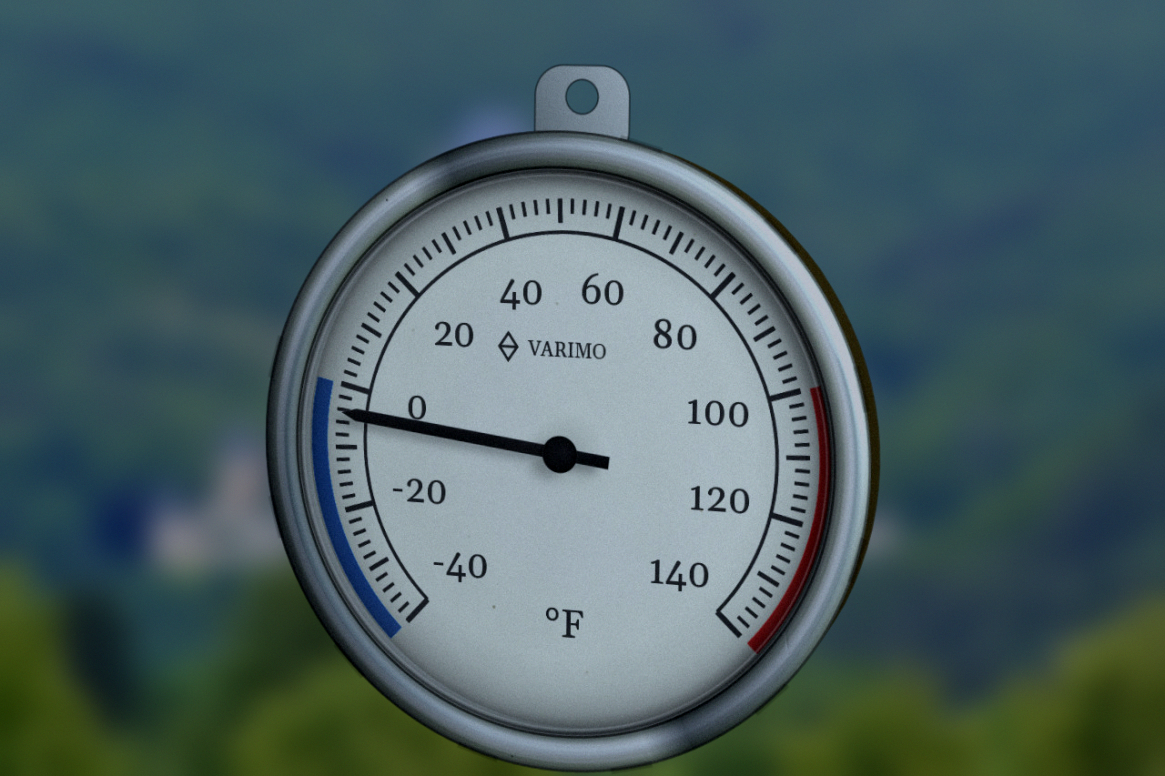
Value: -4 °F
